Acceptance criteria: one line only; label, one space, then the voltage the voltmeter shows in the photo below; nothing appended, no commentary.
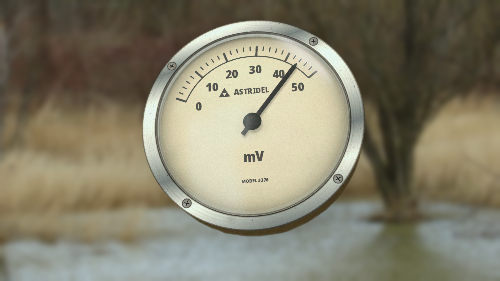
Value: 44 mV
